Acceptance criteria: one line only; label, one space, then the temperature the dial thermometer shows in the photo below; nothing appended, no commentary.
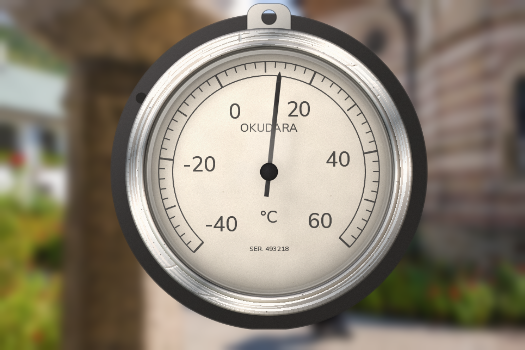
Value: 13 °C
